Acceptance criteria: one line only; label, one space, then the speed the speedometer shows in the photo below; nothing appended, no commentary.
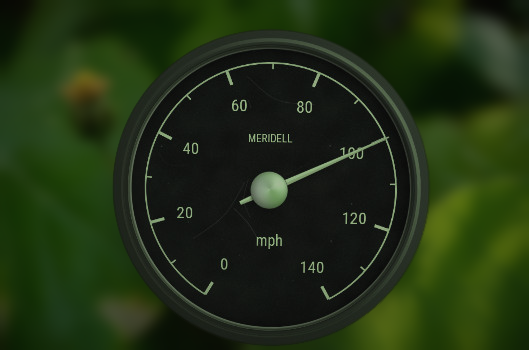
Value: 100 mph
